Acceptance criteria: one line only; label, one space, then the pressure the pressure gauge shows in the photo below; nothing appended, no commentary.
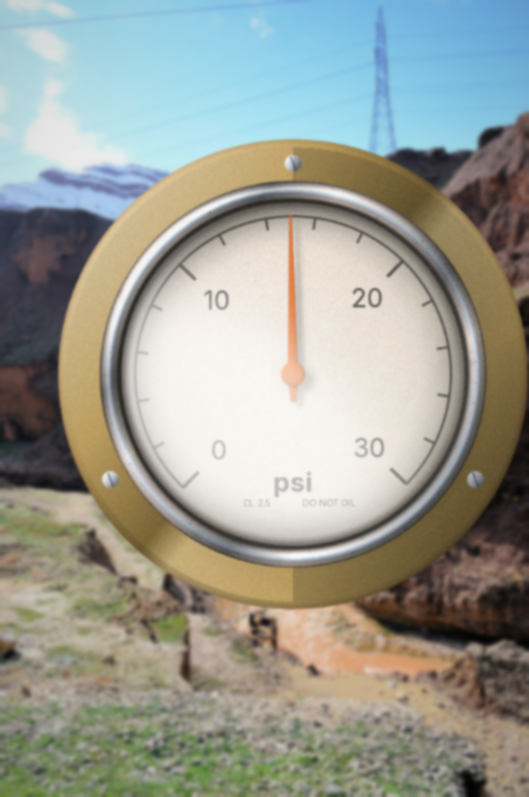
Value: 15 psi
